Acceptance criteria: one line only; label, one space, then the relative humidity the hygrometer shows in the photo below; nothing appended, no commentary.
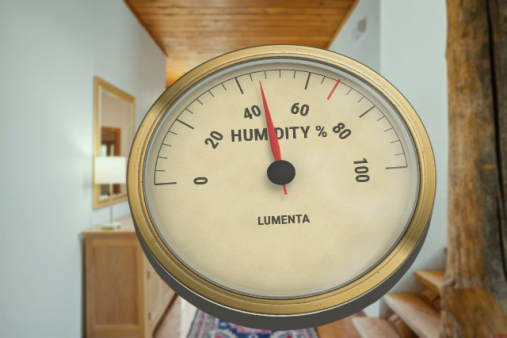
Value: 46 %
